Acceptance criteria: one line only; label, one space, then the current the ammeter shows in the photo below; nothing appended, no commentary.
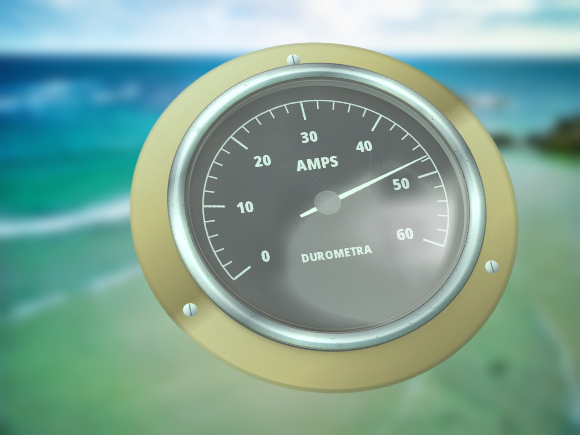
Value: 48 A
